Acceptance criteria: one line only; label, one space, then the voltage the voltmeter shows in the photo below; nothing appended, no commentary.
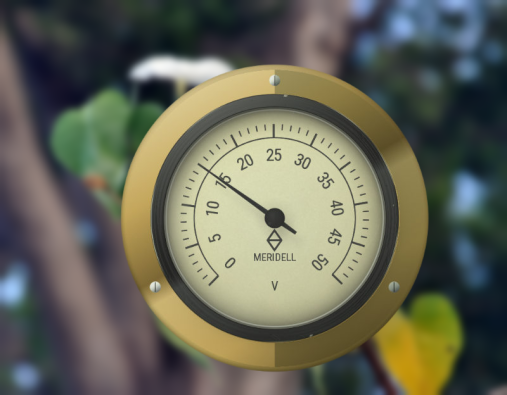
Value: 15 V
